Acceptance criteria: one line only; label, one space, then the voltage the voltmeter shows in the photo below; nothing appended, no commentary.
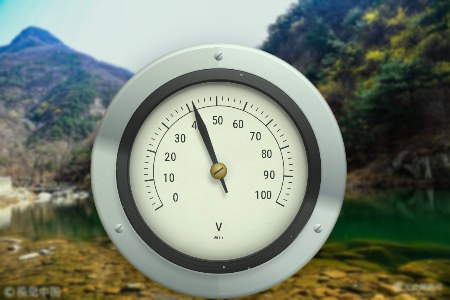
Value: 42 V
